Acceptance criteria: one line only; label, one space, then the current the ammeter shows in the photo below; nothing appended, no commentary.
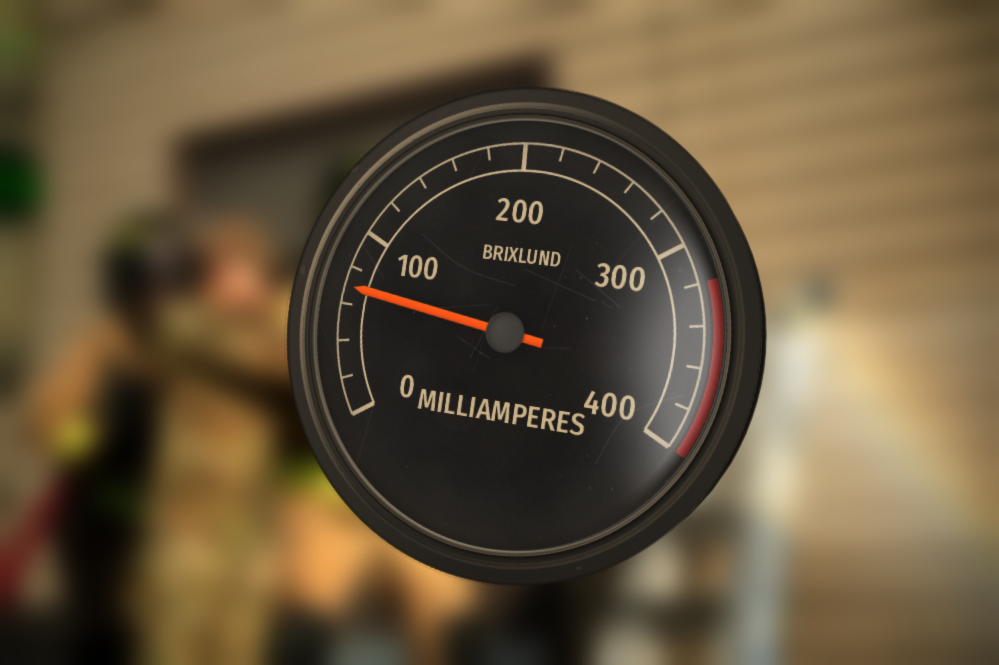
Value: 70 mA
